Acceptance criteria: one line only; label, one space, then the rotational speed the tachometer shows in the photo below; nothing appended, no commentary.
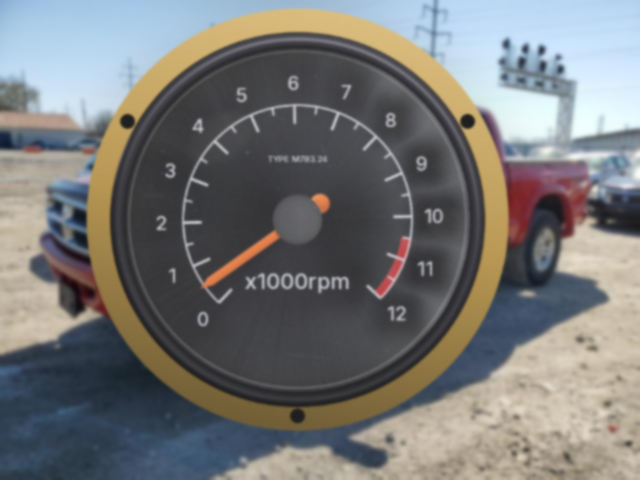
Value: 500 rpm
